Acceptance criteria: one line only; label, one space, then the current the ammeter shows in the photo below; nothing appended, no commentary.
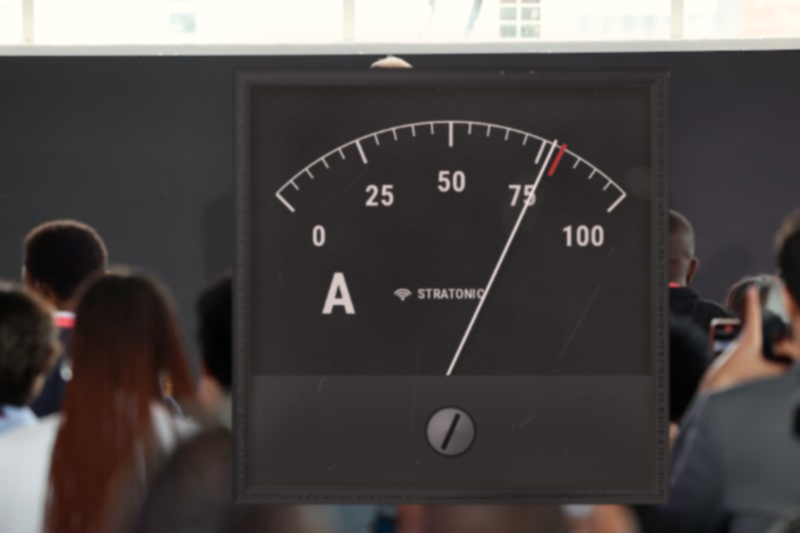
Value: 77.5 A
